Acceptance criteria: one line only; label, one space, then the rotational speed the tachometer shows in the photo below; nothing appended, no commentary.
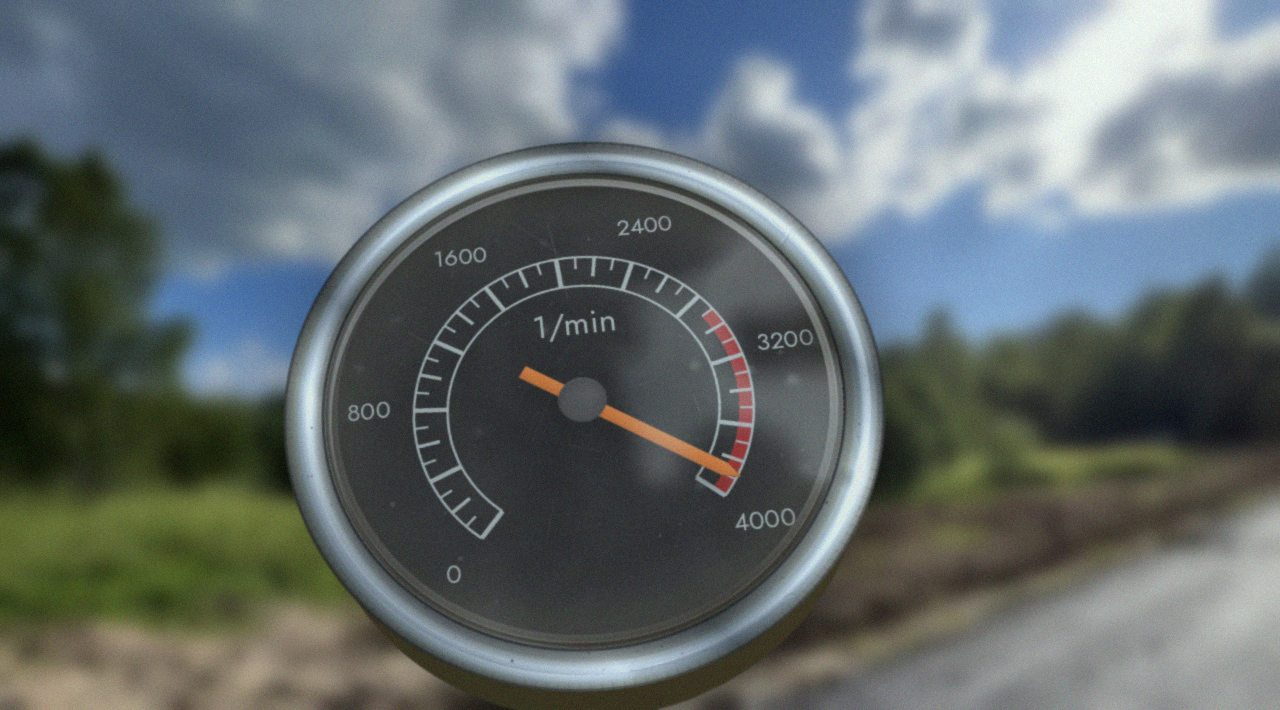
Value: 3900 rpm
